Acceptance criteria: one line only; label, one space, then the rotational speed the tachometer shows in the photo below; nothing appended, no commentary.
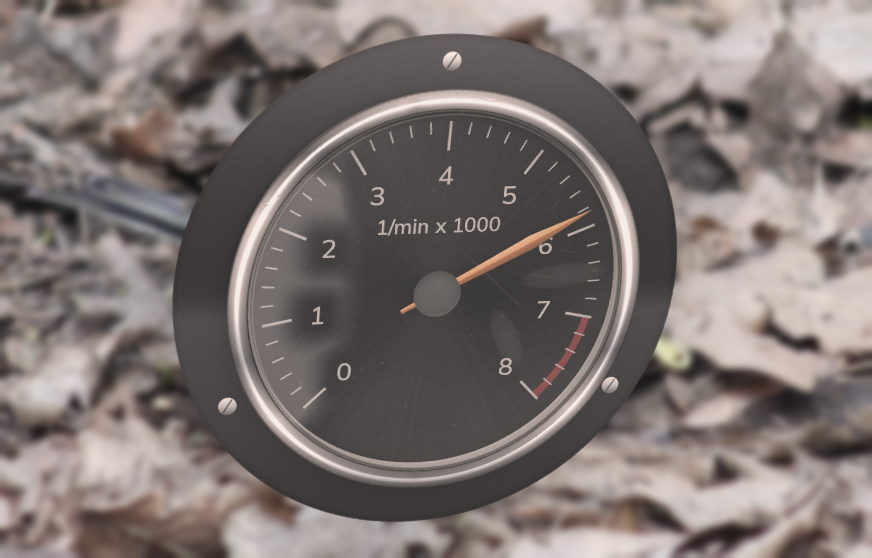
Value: 5800 rpm
